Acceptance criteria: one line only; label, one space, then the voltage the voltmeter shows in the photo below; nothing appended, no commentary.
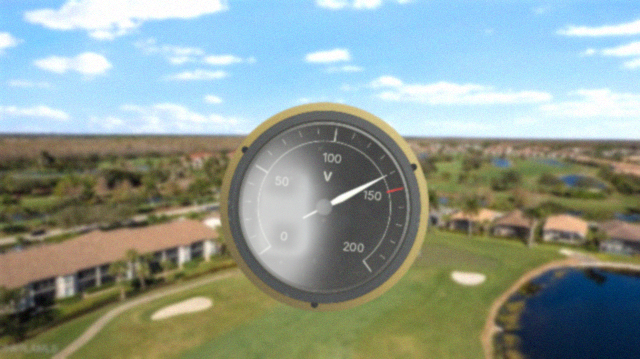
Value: 140 V
